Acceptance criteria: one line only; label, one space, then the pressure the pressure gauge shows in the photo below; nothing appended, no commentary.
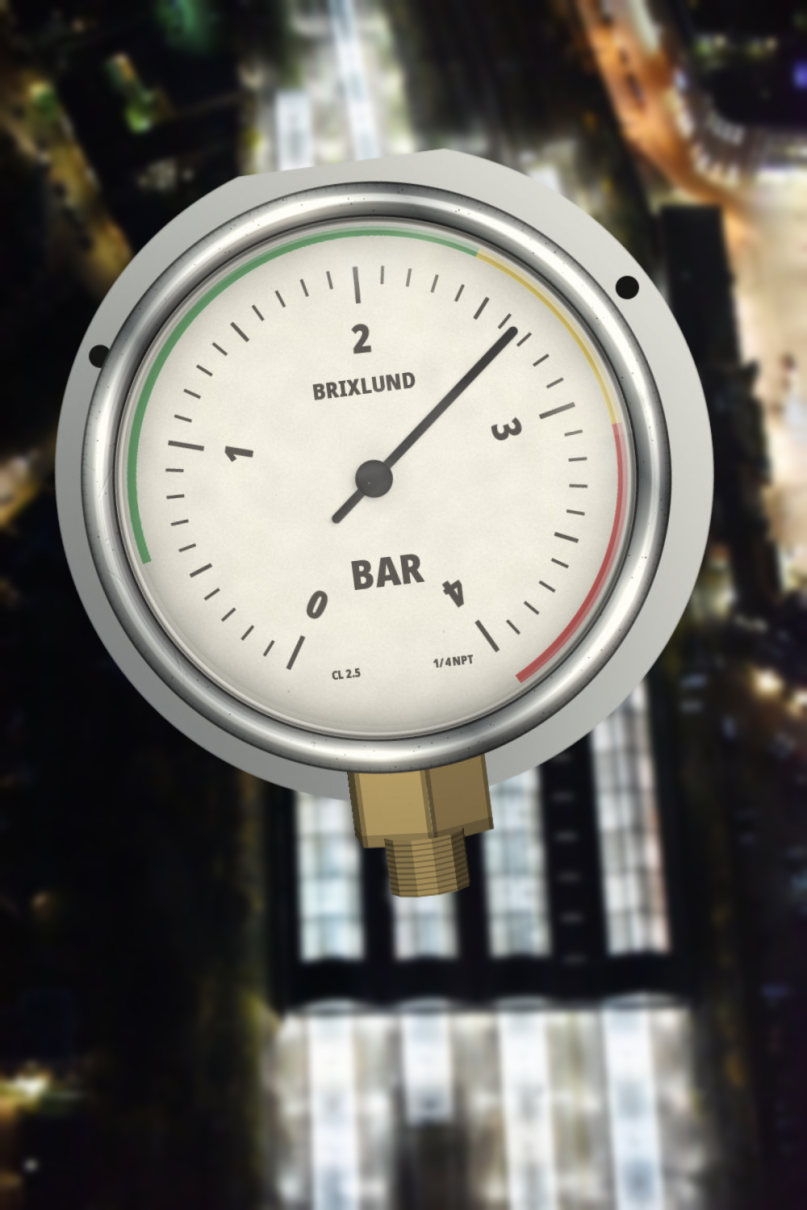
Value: 2.65 bar
